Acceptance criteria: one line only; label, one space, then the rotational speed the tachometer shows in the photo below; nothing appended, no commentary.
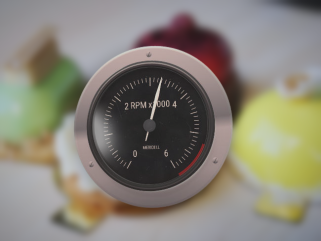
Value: 3300 rpm
